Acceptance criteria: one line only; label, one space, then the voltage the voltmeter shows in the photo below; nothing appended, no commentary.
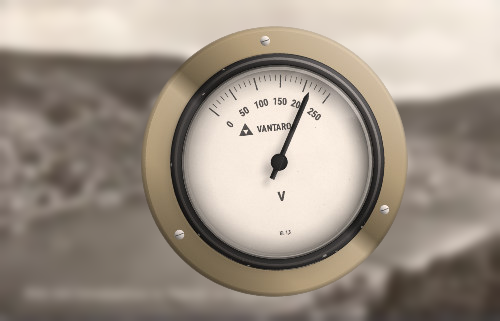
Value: 210 V
